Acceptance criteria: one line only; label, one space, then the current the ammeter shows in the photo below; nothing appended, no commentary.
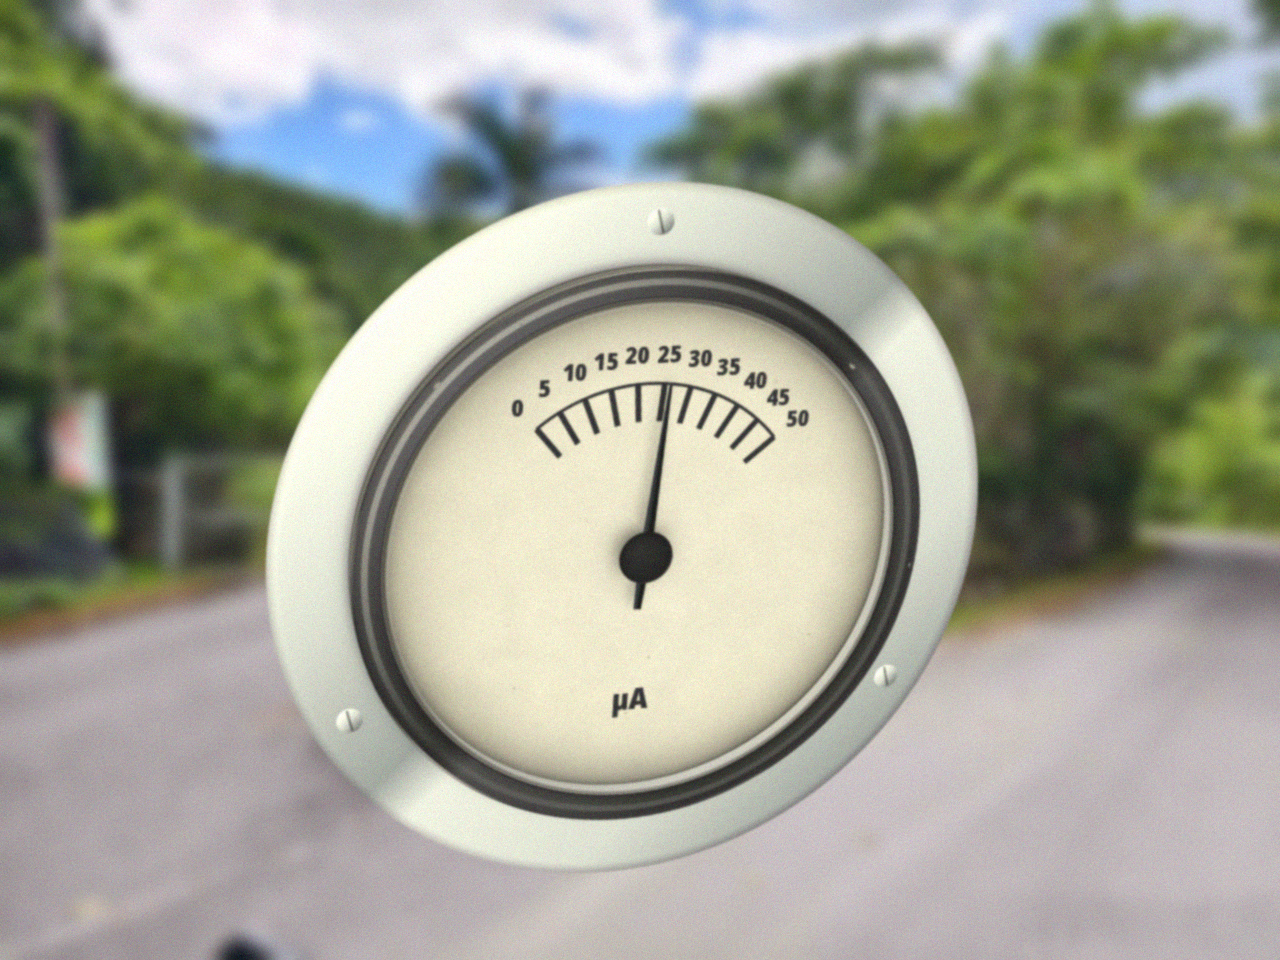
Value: 25 µA
